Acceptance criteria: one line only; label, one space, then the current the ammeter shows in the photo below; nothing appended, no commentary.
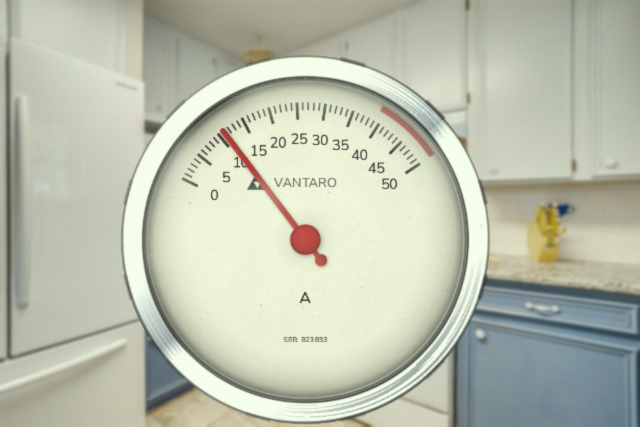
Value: 11 A
